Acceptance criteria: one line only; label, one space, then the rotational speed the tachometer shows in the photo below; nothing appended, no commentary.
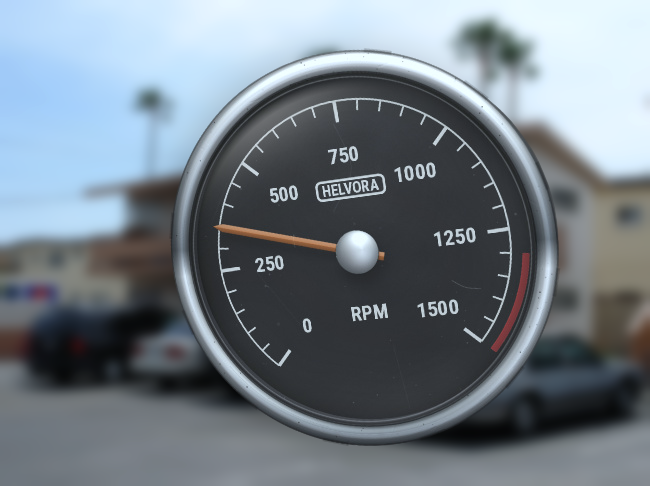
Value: 350 rpm
